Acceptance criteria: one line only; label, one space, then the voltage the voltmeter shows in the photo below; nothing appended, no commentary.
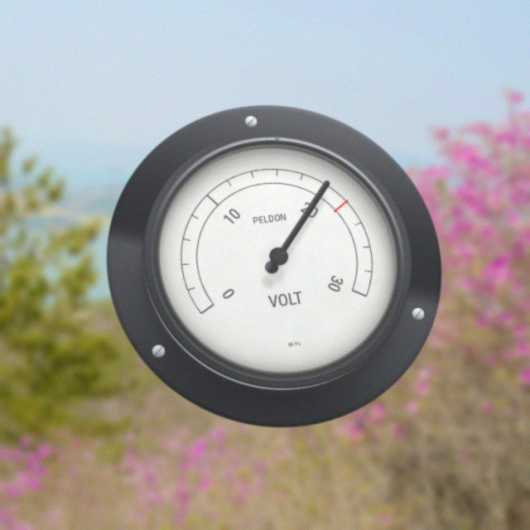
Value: 20 V
